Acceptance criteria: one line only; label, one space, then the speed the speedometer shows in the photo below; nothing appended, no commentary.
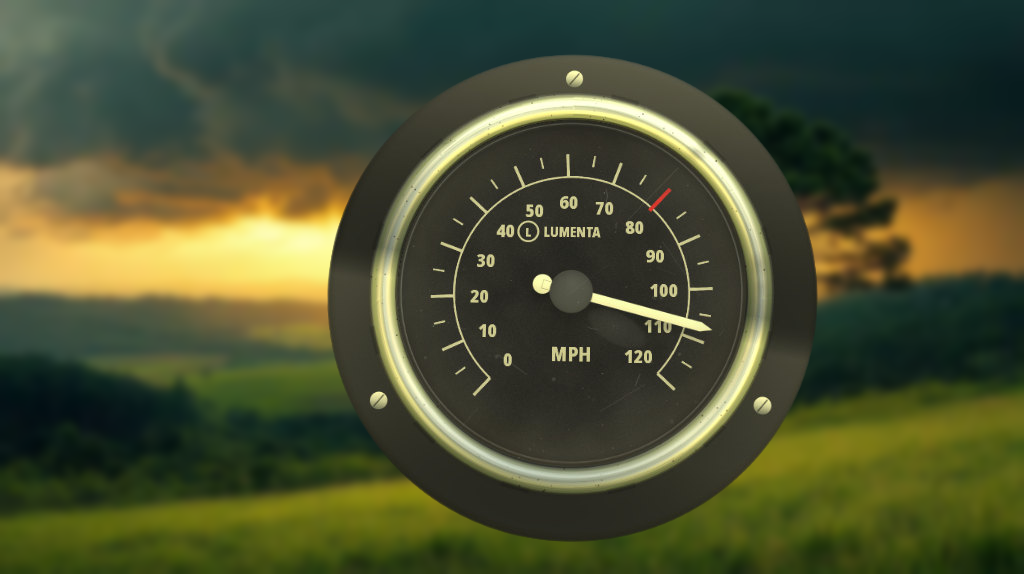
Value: 107.5 mph
